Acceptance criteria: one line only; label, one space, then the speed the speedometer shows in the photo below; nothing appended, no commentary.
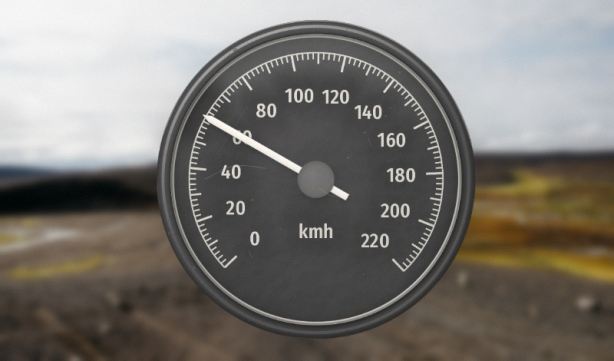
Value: 60 km/h
